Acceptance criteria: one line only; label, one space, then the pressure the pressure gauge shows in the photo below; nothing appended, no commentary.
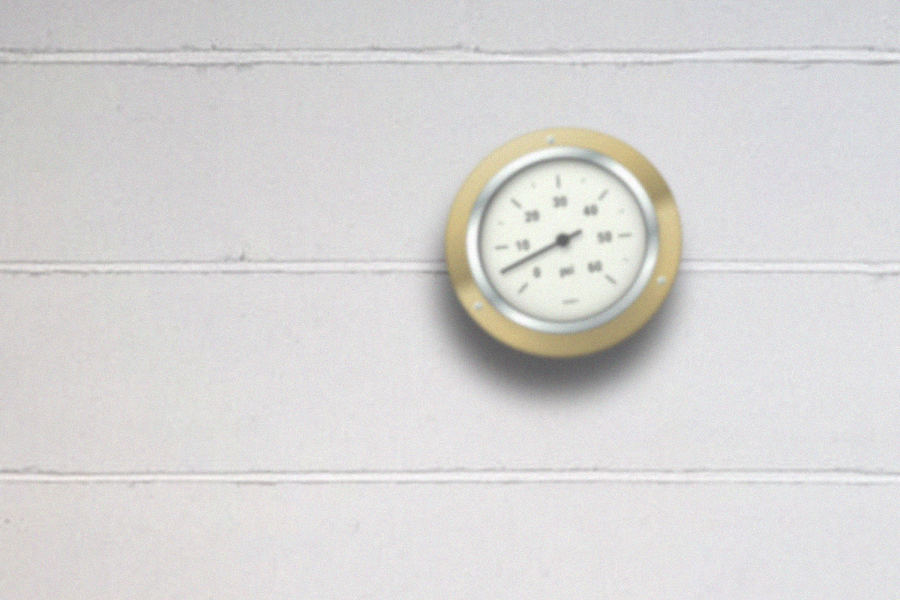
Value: 5 psi
